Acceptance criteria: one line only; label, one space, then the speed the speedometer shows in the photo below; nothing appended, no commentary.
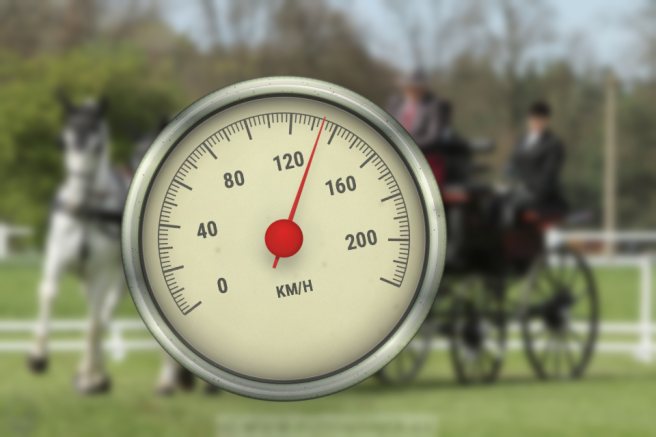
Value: 134 km/h
